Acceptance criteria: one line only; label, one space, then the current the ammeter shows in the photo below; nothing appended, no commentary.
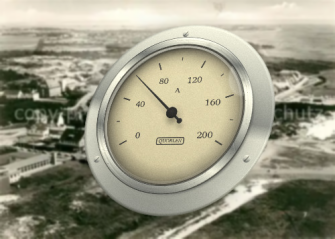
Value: 60 A
